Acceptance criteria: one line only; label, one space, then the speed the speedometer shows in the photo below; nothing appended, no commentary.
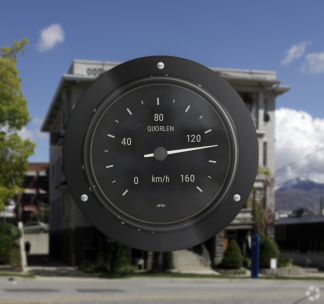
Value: 130 km/h
